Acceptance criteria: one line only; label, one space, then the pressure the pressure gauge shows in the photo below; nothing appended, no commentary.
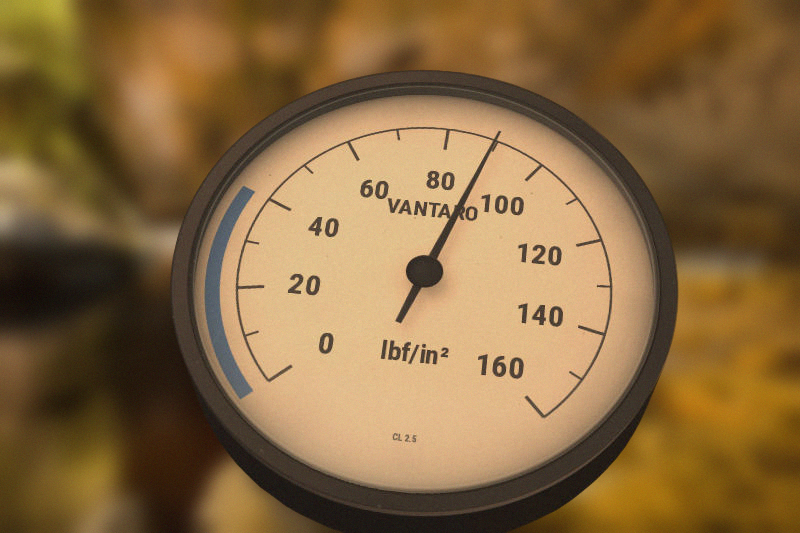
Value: 90 psi
